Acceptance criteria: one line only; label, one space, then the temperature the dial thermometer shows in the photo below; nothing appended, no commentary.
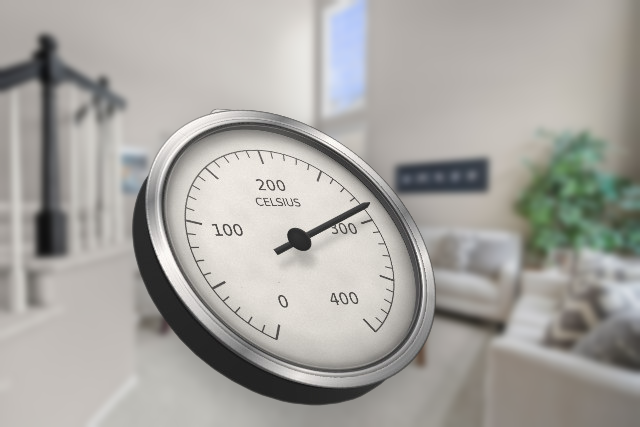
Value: 290 °C
